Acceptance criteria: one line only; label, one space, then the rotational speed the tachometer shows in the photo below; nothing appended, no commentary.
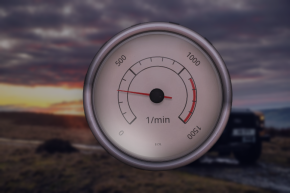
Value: 300 rpm
